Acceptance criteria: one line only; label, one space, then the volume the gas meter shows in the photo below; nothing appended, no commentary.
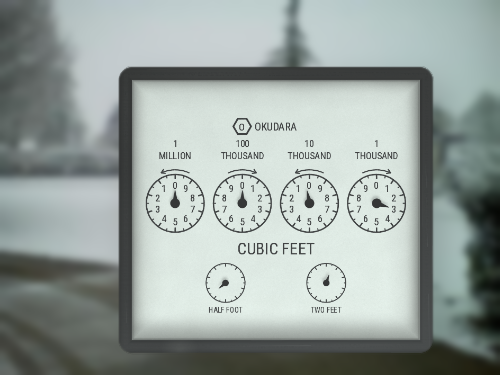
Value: 300 ft³
